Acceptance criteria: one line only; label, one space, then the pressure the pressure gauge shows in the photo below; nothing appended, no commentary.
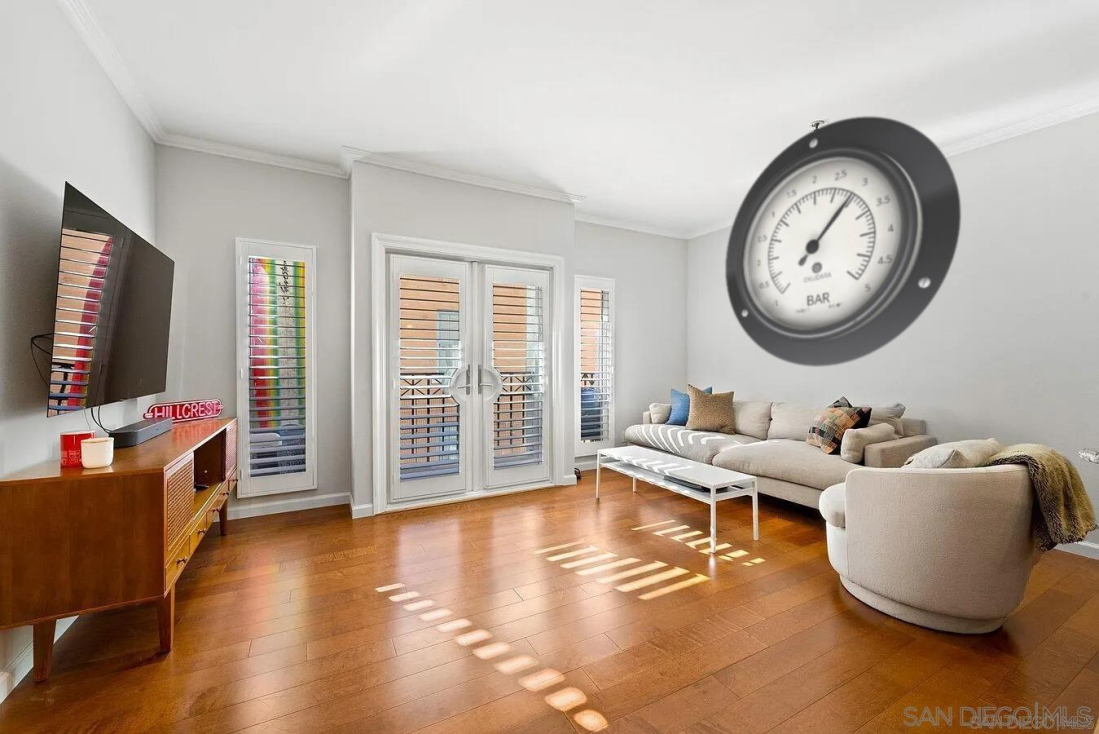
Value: 3 bar
